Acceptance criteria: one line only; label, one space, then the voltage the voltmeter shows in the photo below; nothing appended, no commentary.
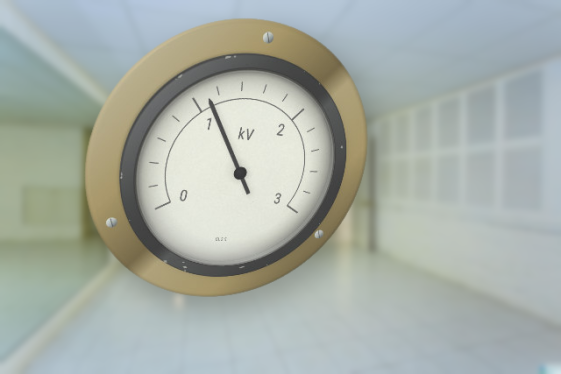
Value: 1.1 kV
